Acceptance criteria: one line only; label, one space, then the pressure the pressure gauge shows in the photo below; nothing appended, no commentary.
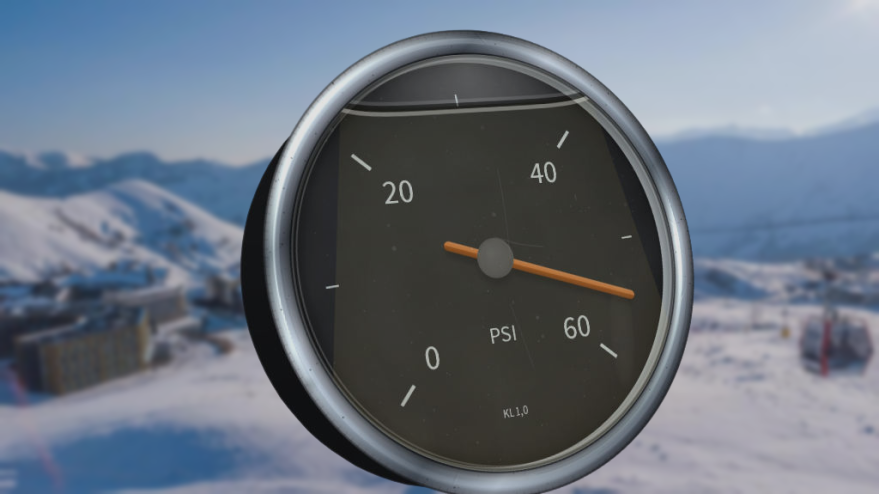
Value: 55 psi
